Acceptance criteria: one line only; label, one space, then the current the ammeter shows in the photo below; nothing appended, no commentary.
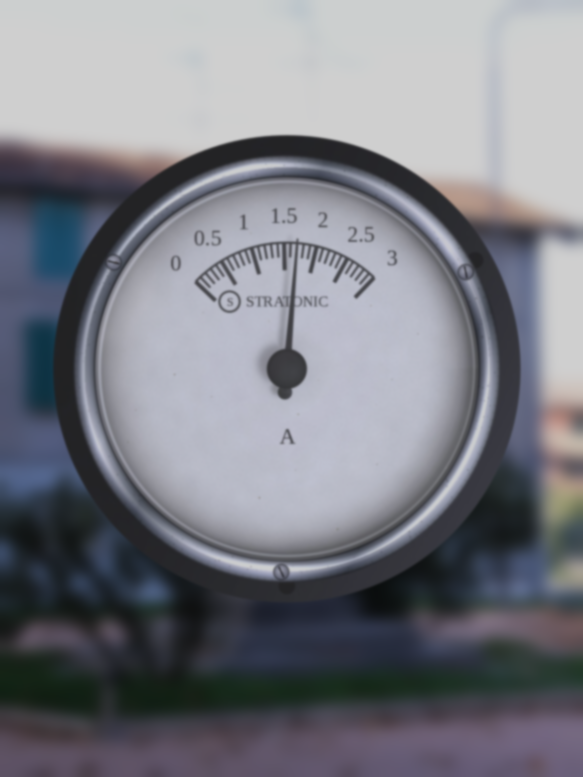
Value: 1.7 A
